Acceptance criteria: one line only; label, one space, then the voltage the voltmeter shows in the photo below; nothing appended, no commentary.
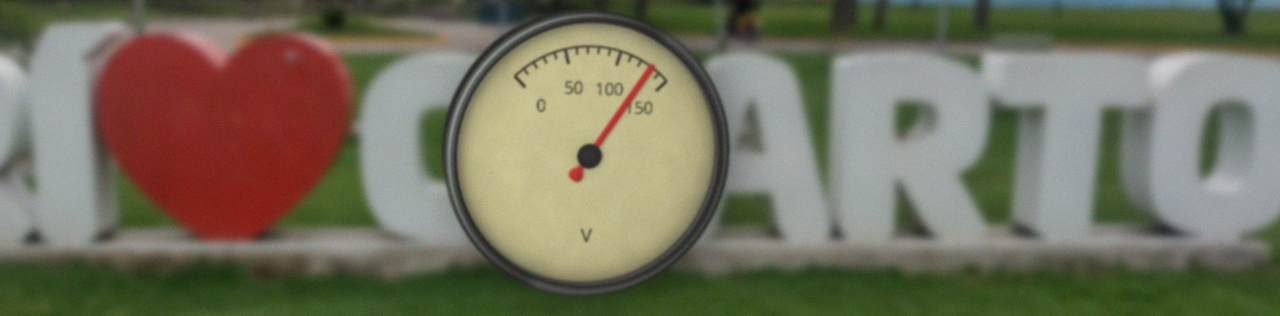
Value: 130 V
